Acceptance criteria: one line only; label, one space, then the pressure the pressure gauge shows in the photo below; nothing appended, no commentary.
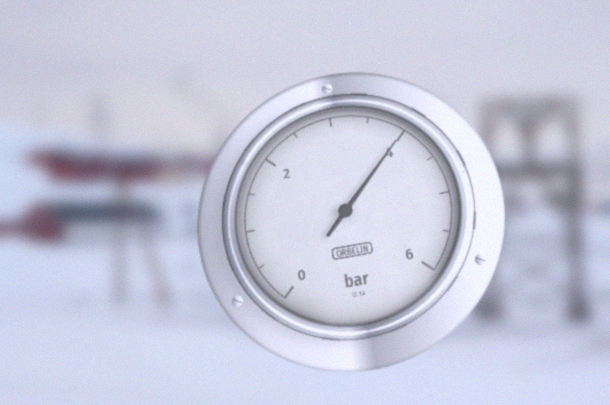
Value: 4 bar
